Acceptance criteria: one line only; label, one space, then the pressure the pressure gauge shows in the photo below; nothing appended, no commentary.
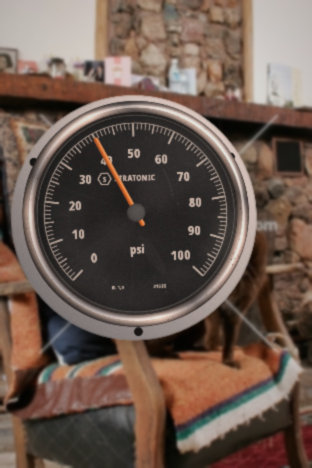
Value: 40 psi
